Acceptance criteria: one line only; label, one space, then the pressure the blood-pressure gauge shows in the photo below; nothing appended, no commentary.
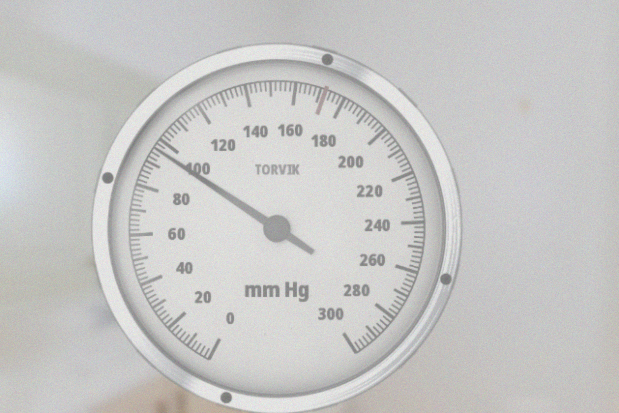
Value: 96 mmHg
